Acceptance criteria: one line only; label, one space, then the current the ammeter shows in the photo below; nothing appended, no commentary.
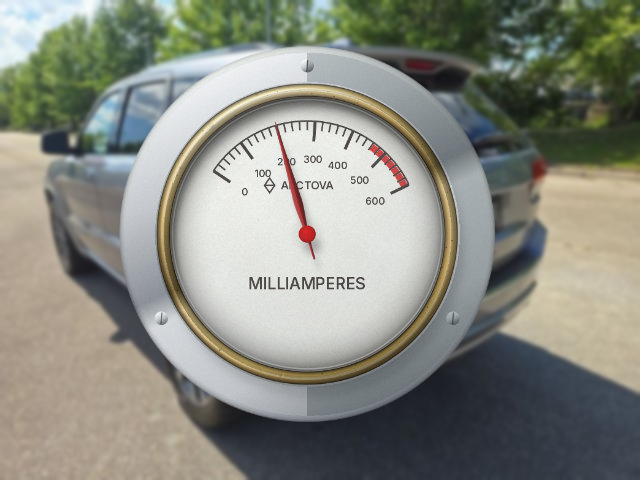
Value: 200 mA
